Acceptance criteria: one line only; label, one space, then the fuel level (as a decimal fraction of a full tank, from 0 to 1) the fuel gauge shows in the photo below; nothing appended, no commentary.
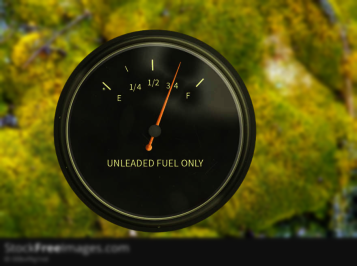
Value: 0.75
